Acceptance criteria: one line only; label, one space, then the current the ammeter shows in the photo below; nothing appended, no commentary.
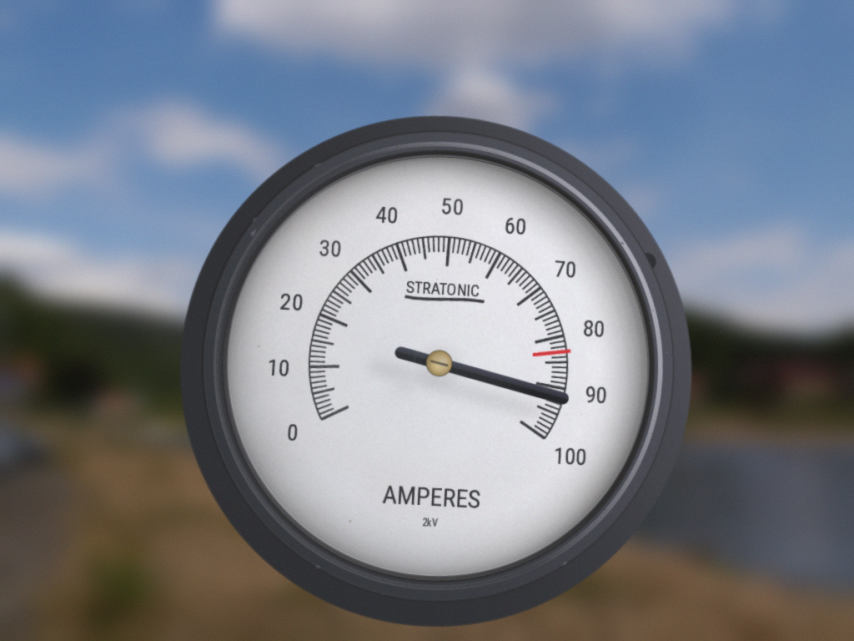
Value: 92 A
